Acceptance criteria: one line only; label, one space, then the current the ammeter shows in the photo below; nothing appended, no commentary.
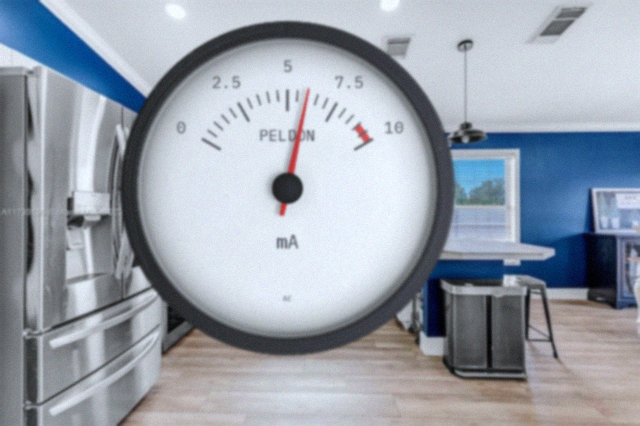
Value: 6 mA
